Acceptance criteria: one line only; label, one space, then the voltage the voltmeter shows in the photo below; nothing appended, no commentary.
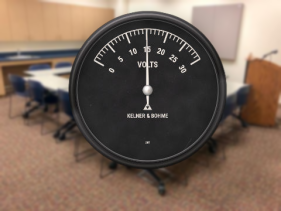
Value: 15 V
